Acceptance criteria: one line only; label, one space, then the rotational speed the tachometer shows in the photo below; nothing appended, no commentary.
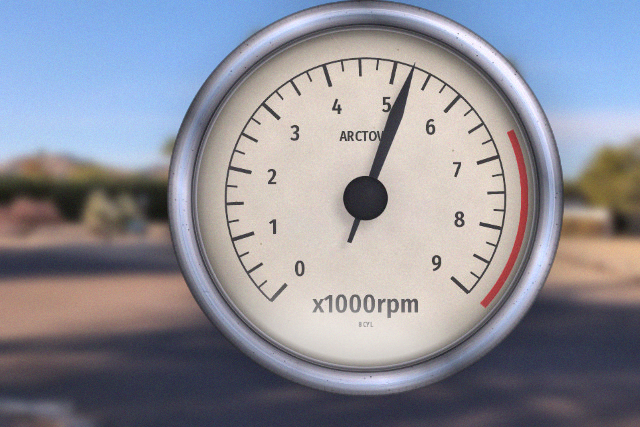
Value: 5250 rpm
